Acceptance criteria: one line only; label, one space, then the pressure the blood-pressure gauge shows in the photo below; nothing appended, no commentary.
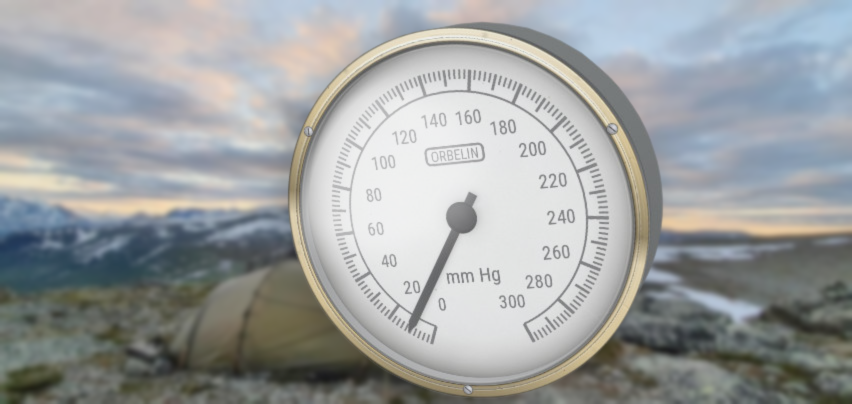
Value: 10 mmHg
